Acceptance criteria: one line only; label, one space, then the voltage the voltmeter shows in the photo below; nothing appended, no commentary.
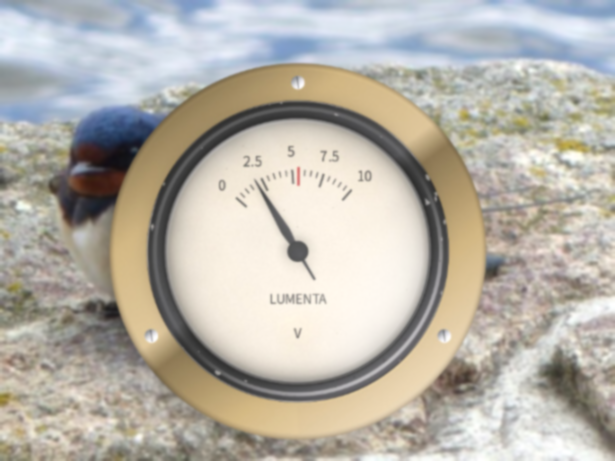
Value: 2 V
